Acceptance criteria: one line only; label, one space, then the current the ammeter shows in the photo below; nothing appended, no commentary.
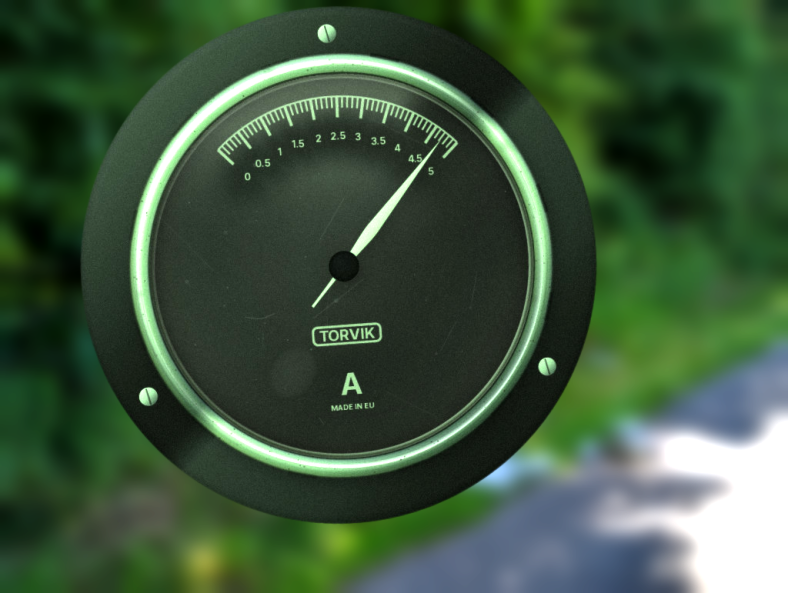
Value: 4.7 A
